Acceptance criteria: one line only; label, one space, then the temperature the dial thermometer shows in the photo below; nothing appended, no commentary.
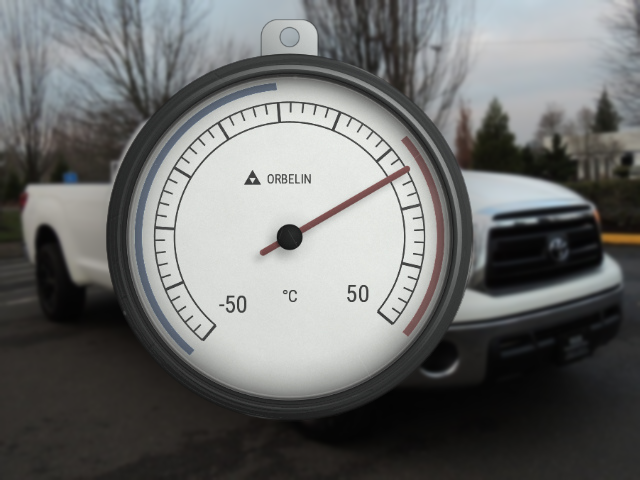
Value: 24 °C
